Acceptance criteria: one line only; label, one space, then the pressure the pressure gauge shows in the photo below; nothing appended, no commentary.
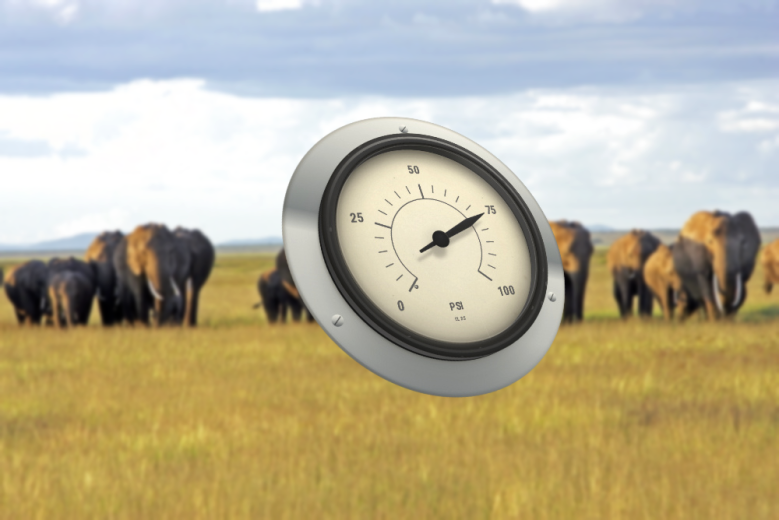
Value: 75 psi
